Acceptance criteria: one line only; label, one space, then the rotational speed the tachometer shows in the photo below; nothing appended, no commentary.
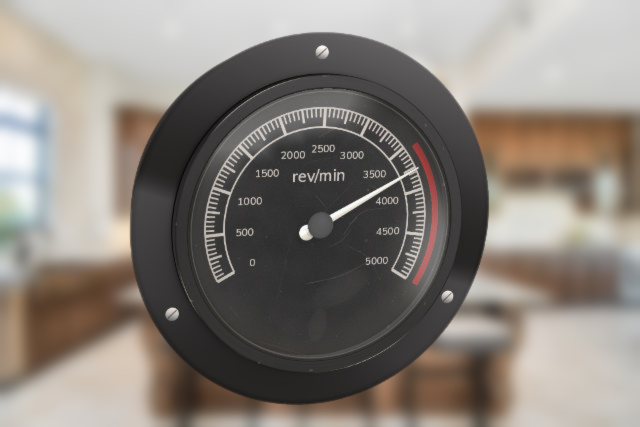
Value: 3750 rpm
